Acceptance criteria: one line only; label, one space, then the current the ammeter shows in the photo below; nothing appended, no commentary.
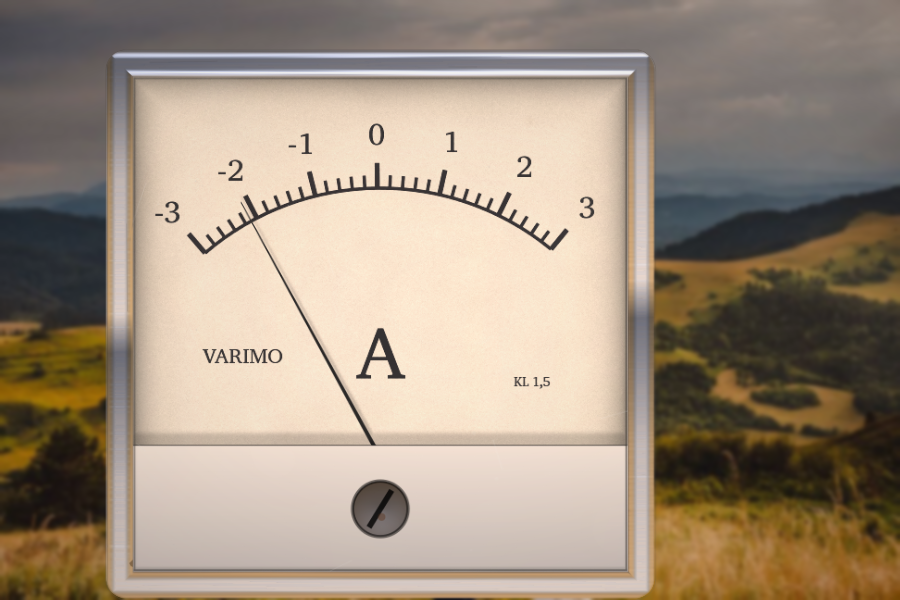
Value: -2.1 A
